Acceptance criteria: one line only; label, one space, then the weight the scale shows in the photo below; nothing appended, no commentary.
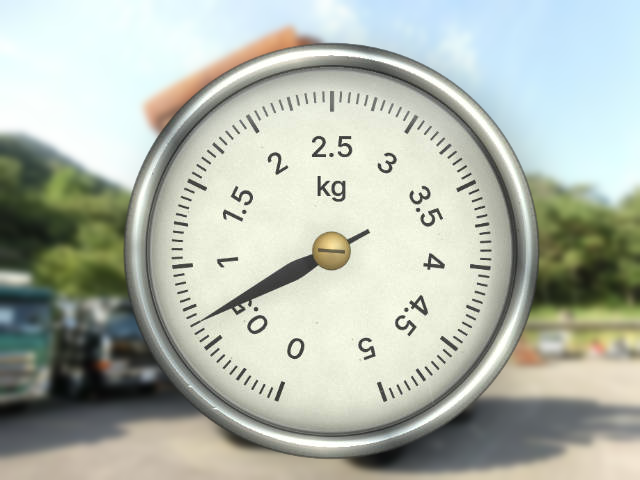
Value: 0.65 kg
